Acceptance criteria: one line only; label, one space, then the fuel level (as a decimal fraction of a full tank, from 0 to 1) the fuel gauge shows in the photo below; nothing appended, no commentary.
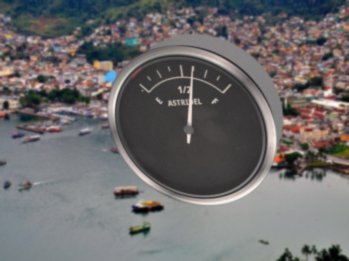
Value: 0.625
